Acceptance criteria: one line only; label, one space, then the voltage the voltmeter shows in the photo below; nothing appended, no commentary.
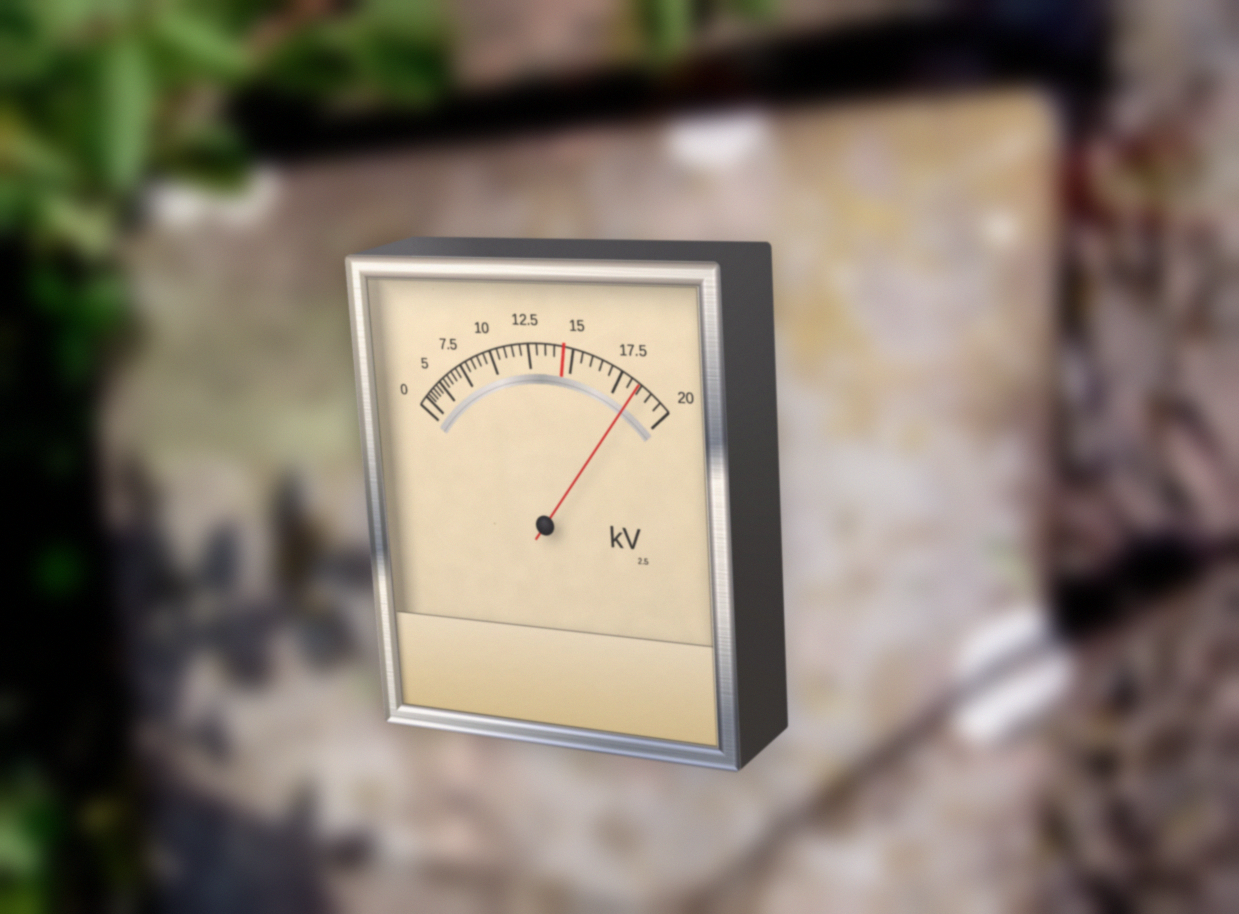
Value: 18.5 kV
